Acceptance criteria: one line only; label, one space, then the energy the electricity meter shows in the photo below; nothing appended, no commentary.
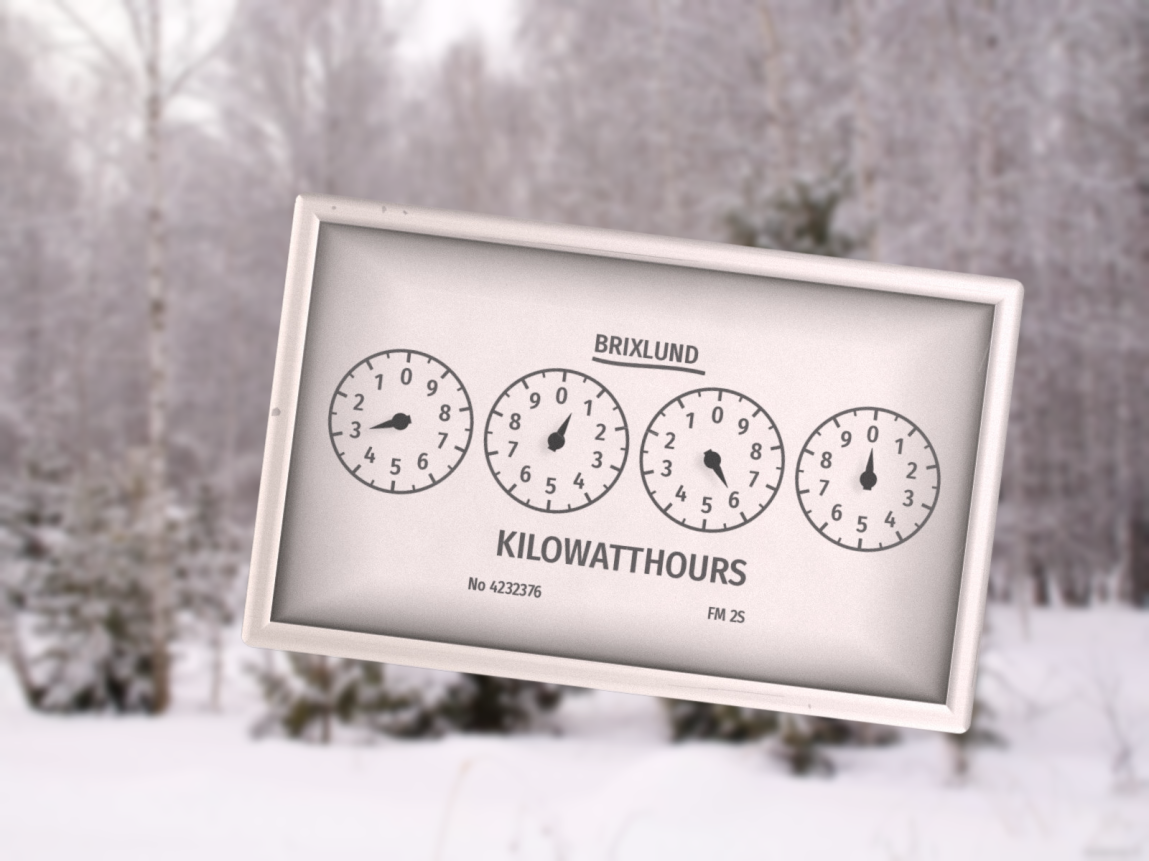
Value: 3060 kWh
